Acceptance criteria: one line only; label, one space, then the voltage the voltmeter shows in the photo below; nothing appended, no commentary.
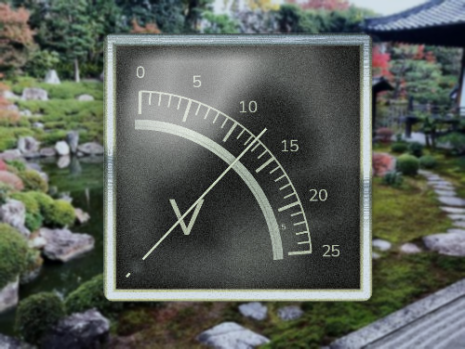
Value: 12.5 V
